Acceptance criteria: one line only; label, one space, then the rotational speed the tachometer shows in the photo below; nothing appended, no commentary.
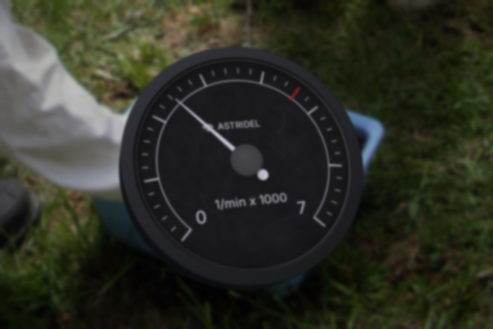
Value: 2400 rpm
